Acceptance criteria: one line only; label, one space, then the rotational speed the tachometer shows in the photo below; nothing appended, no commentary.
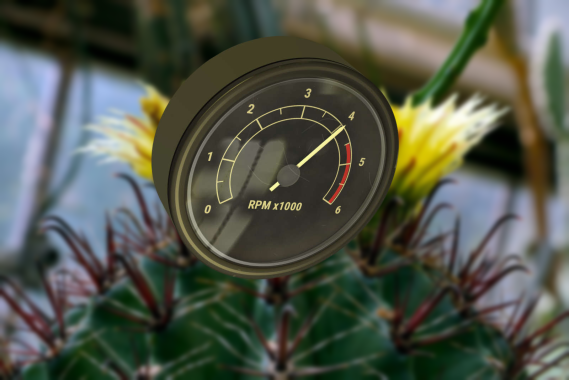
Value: 4000 rpm
